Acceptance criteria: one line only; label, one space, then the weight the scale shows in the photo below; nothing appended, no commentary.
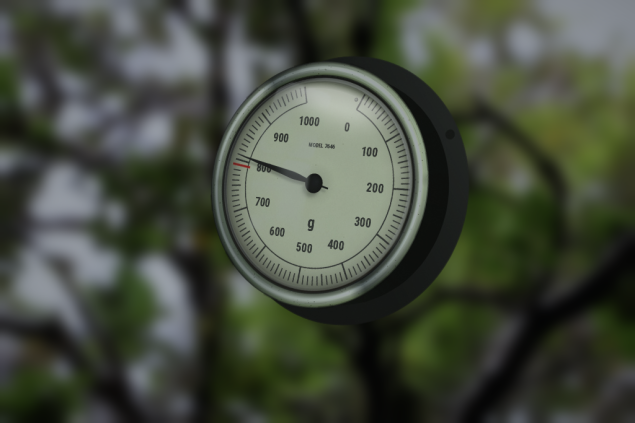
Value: 810 g
